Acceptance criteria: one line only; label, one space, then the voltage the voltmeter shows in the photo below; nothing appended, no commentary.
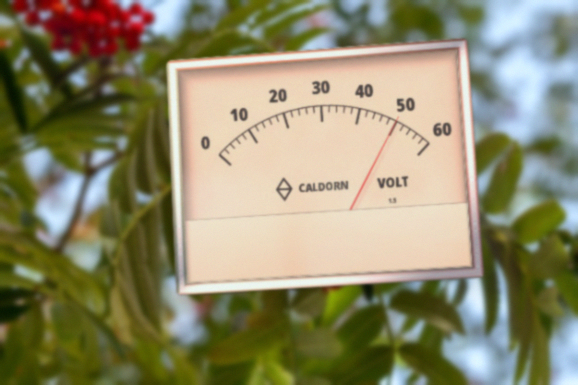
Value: 50 V
